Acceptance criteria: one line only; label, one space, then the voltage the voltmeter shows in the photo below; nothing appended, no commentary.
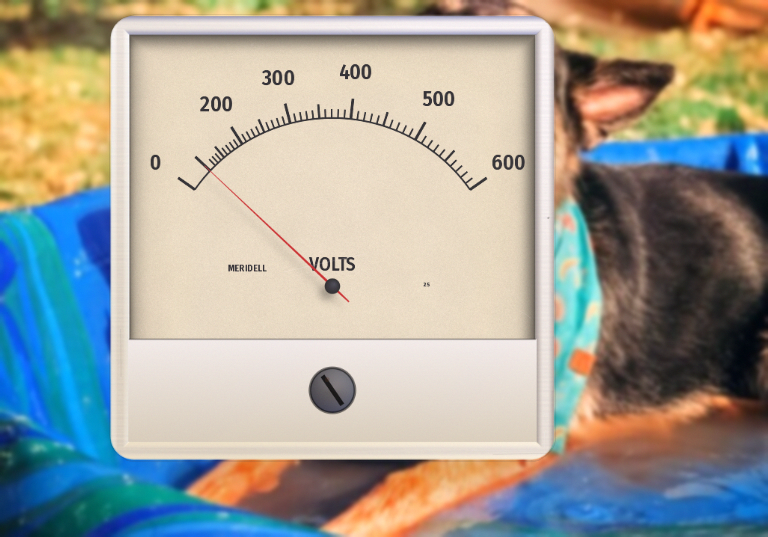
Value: 100 V
